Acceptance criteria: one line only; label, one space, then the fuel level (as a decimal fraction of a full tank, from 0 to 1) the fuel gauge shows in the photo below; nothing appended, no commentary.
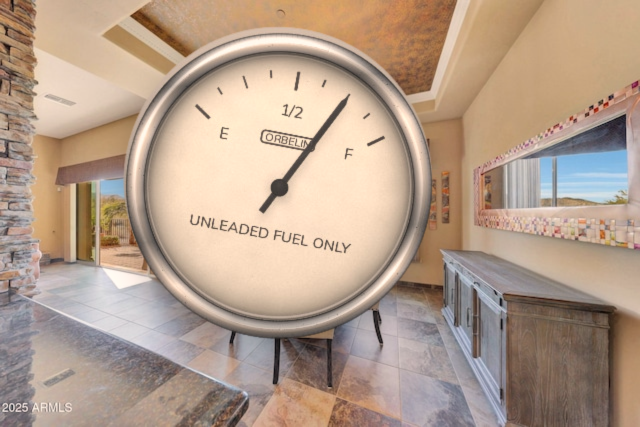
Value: 0.75
